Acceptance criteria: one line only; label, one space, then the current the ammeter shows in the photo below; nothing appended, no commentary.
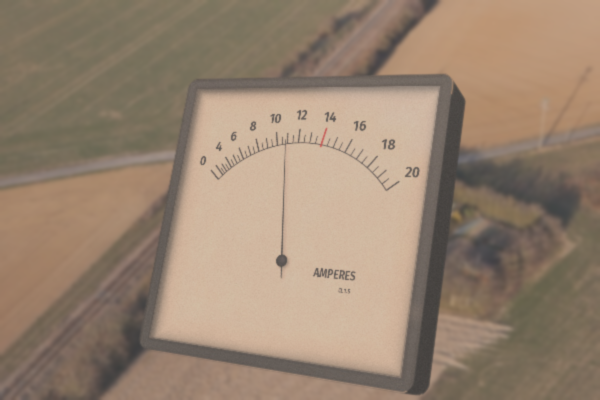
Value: 11 A
